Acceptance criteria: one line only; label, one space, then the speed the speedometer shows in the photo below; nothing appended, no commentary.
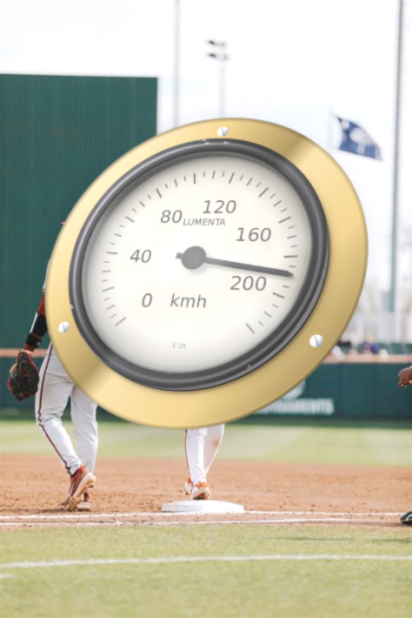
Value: 190 km/h
